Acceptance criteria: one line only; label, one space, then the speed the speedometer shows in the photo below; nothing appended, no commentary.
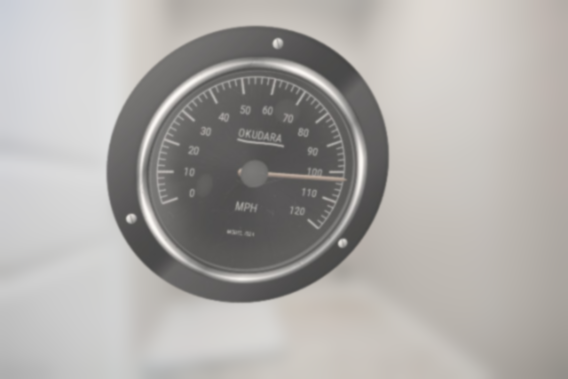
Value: 102 mph
